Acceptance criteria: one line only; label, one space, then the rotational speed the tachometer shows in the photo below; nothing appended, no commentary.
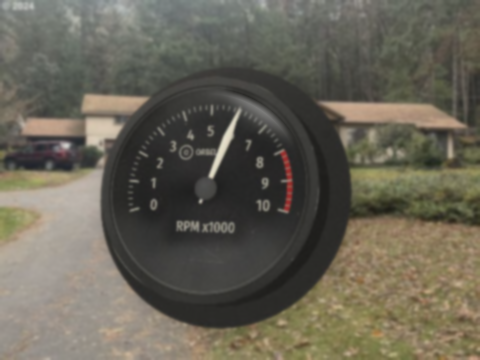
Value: 6000 rpm
